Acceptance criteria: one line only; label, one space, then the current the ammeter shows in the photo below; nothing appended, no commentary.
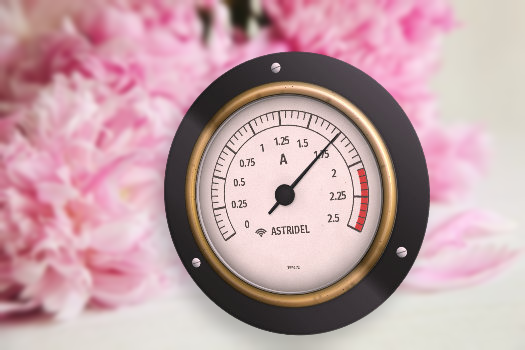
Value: 1.75 A
